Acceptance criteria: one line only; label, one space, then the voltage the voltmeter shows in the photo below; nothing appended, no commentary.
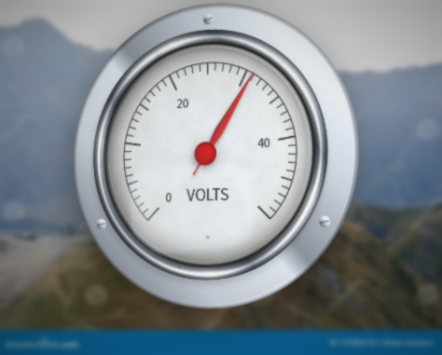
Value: 31 V
